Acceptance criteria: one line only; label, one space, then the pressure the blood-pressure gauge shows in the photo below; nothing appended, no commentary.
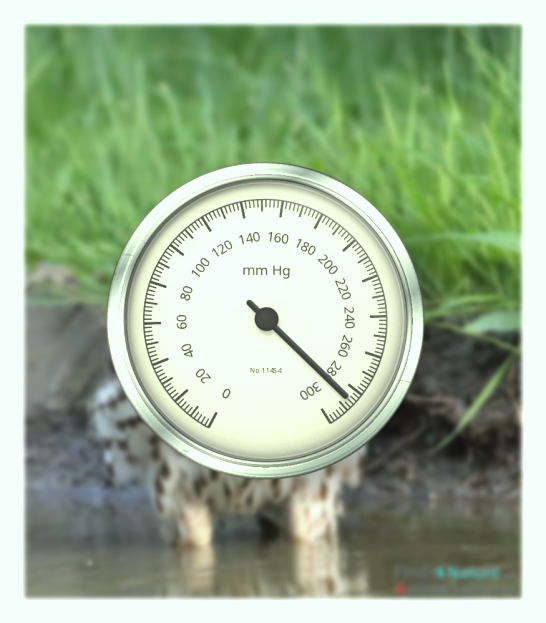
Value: 286 mmHg
